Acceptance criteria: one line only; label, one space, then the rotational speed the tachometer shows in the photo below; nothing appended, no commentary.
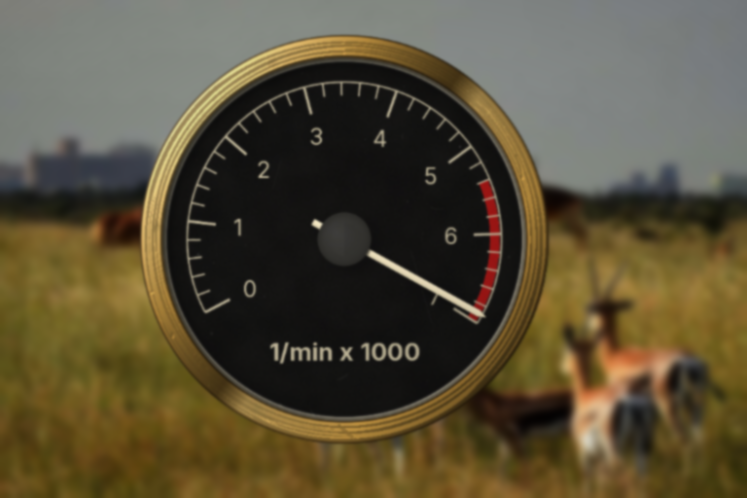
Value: 6900 rpm
